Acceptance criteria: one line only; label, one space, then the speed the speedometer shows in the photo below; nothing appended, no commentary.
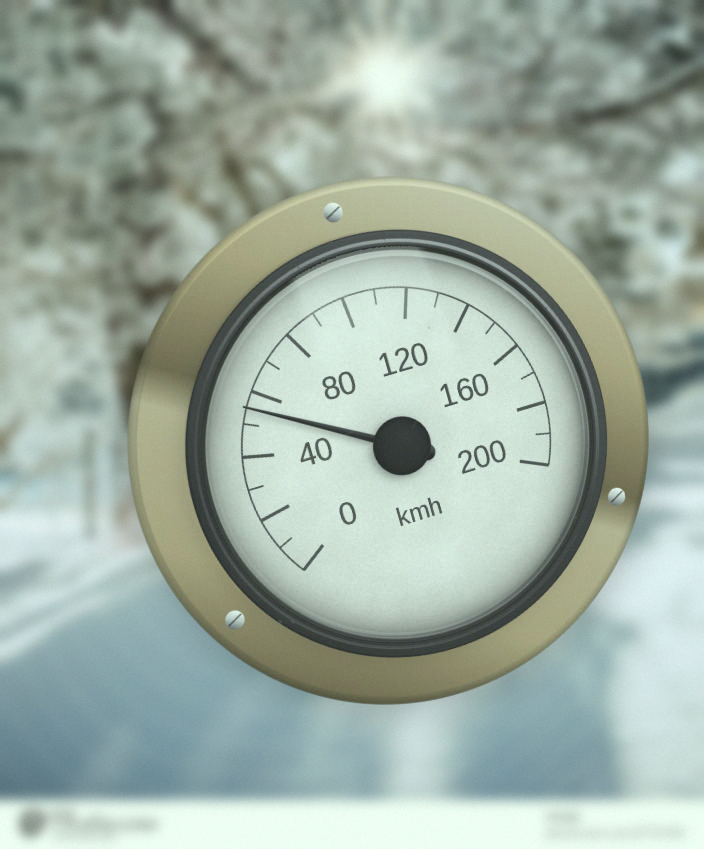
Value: 55 km/h
